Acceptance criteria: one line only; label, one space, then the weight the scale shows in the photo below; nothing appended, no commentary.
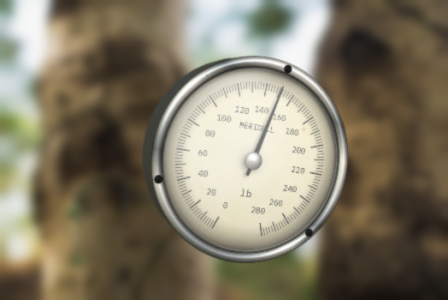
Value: 150 lb
